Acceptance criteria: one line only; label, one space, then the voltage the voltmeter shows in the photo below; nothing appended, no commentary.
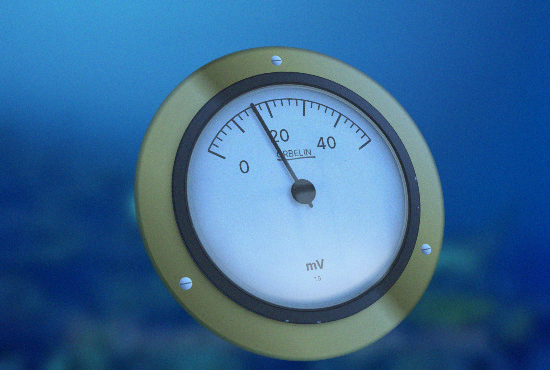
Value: 16 mV
